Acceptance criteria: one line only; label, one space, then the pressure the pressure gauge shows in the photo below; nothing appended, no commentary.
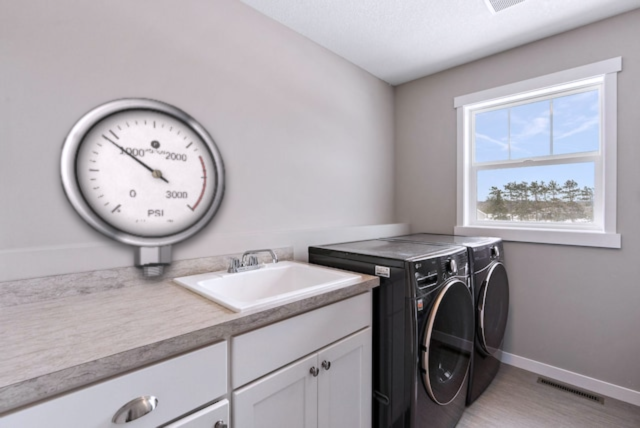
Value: 900 psi
